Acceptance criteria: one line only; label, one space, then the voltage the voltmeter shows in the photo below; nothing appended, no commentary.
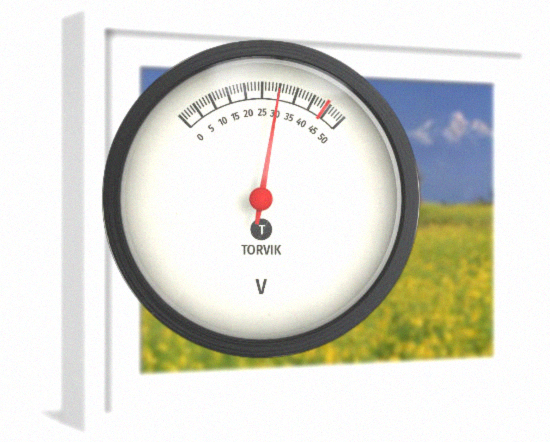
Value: 30 V
